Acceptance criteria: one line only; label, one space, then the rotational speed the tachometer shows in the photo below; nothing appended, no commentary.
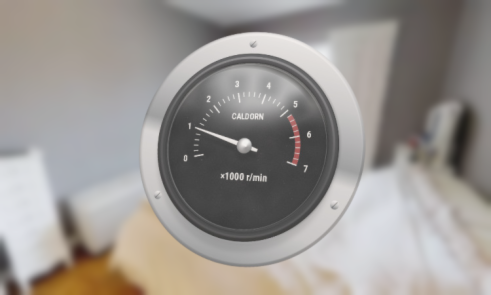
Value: 1000 rpm
